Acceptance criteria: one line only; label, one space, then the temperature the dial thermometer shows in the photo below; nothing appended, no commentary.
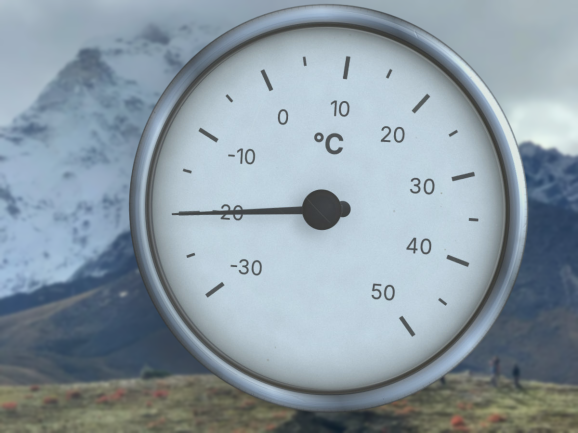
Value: -20 °C
